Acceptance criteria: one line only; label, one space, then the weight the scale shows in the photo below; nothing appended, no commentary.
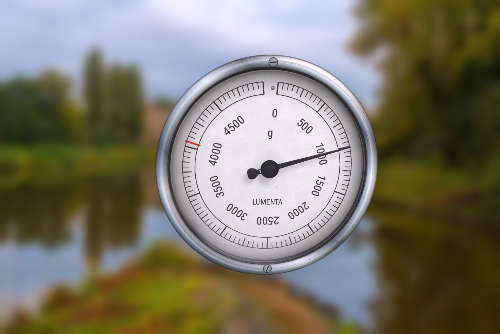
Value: 1000 g
